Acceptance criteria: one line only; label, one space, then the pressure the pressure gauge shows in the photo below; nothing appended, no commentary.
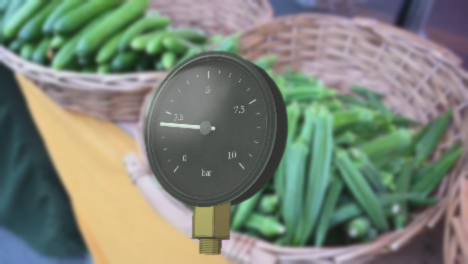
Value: 2 bar
